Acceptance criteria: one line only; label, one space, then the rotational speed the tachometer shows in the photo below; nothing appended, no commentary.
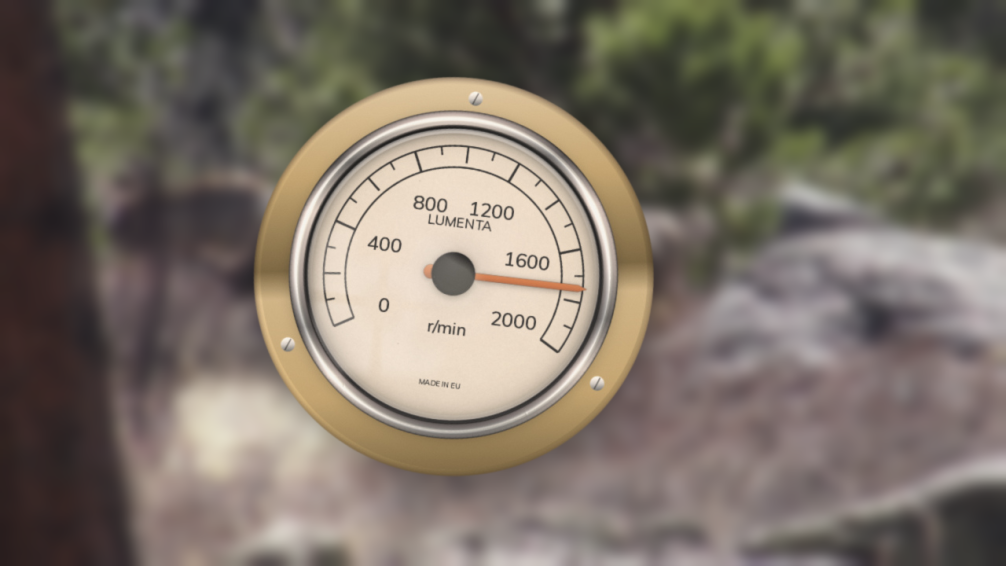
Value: 1750 rpm
